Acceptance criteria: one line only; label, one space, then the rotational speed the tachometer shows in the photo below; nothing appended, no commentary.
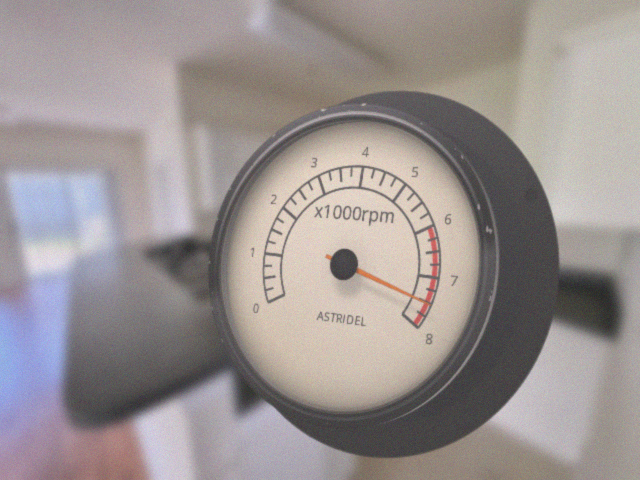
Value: 7500 rpm
